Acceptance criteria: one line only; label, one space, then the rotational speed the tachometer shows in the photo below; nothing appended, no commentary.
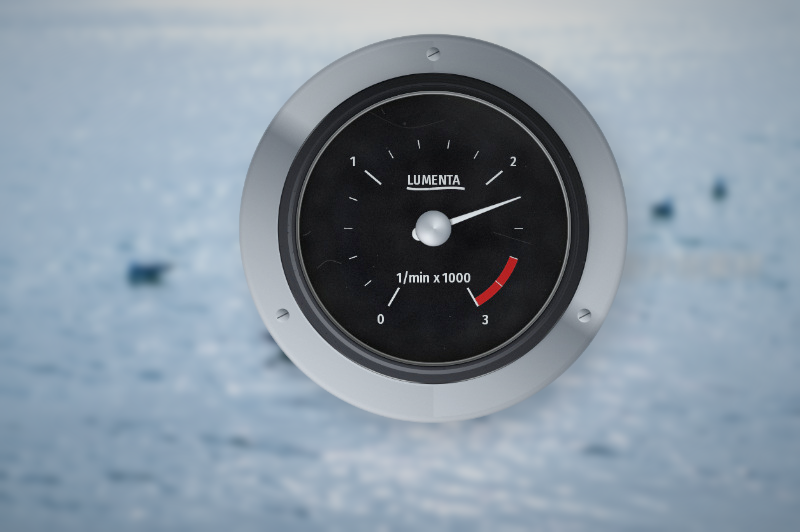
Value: 2200 rpm
